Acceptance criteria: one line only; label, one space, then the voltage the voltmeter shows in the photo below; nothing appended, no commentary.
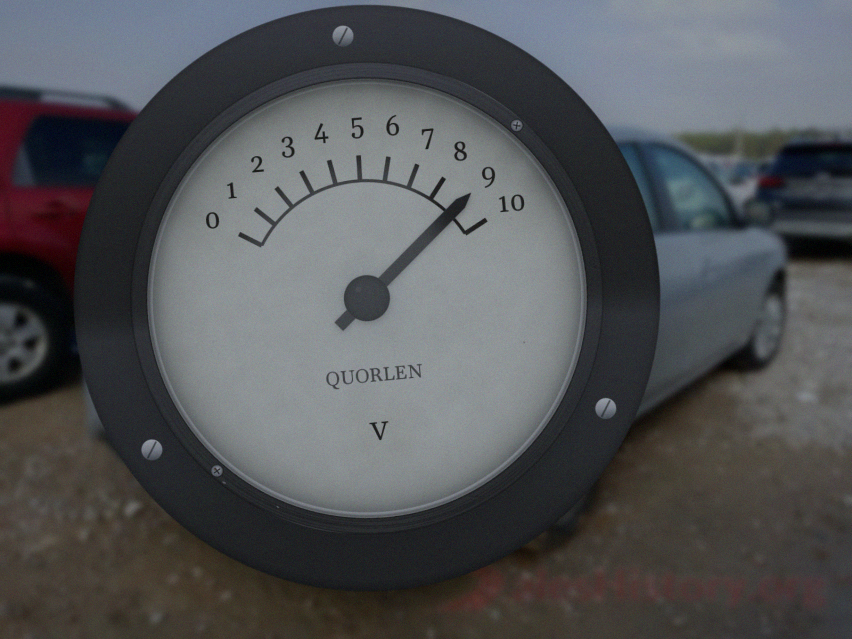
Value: 9 V
